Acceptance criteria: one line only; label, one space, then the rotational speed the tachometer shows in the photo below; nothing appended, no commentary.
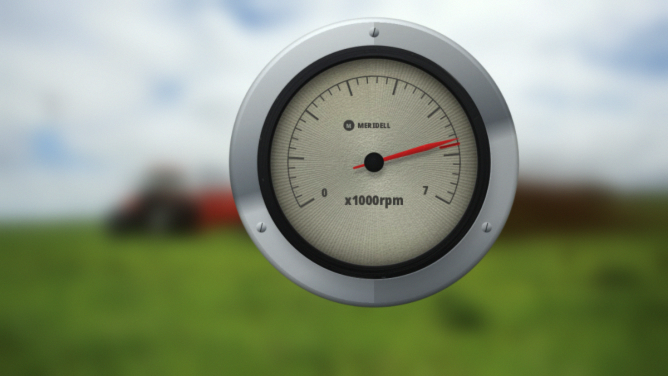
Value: 5700 rpm
